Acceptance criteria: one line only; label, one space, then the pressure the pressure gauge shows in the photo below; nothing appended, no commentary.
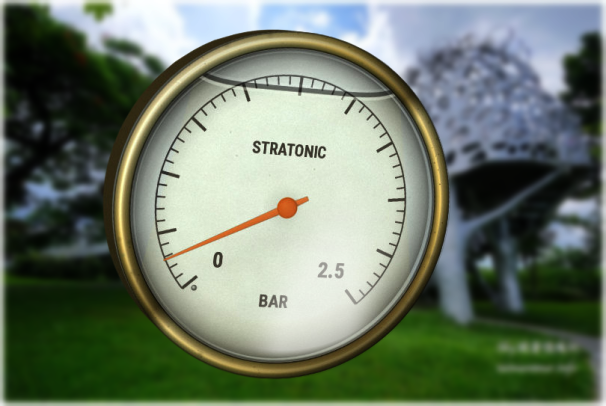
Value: 0.15 bar
